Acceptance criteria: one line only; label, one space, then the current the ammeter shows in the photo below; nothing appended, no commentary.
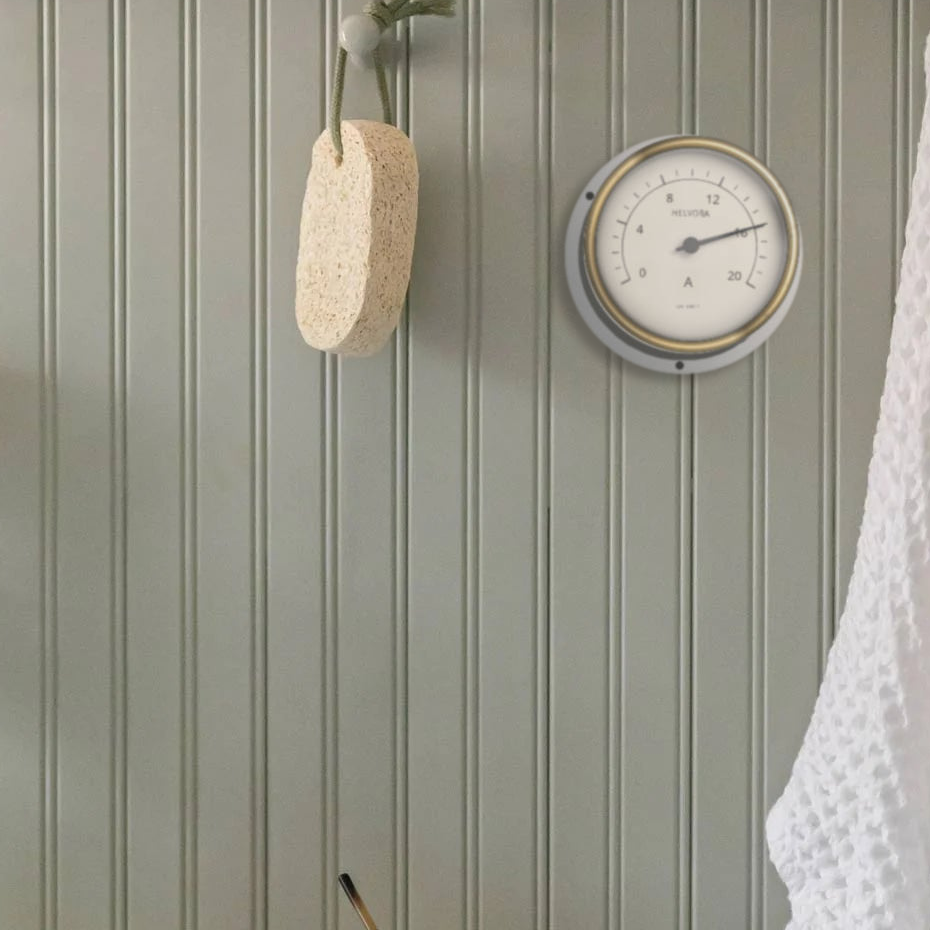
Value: 16 A
